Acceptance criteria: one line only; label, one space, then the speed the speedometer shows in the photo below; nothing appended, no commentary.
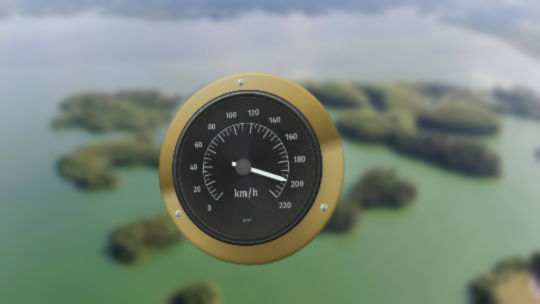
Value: 200 km/h
